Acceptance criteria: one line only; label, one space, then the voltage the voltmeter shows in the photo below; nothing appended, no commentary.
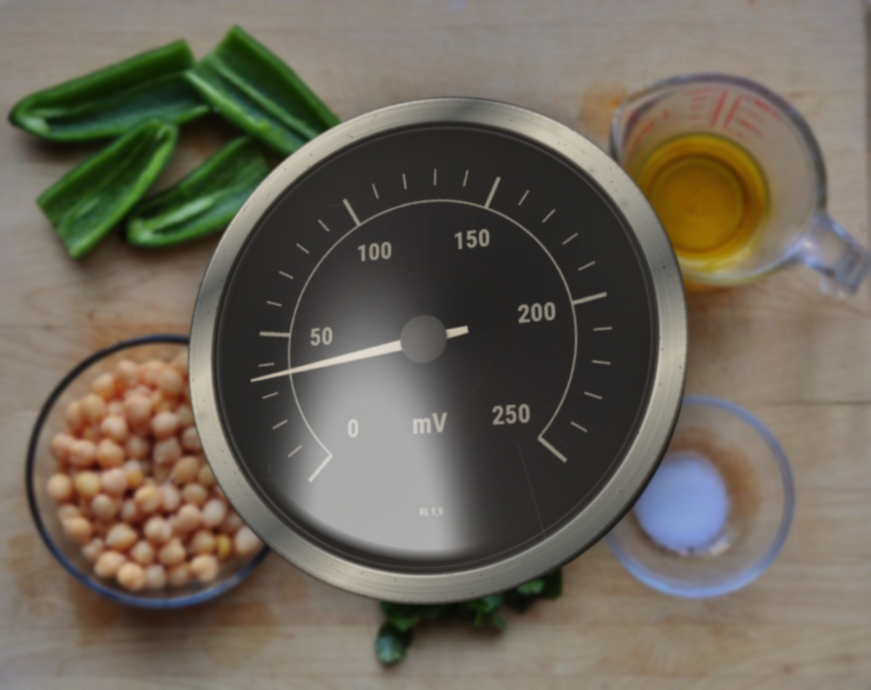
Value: 35 mV
